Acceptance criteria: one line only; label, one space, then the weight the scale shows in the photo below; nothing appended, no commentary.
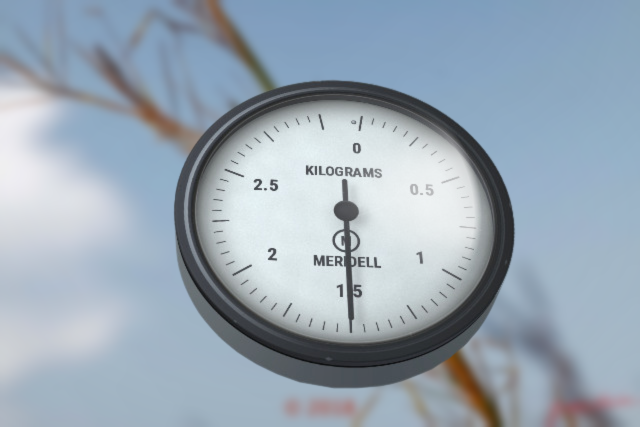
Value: 1.5 kg
